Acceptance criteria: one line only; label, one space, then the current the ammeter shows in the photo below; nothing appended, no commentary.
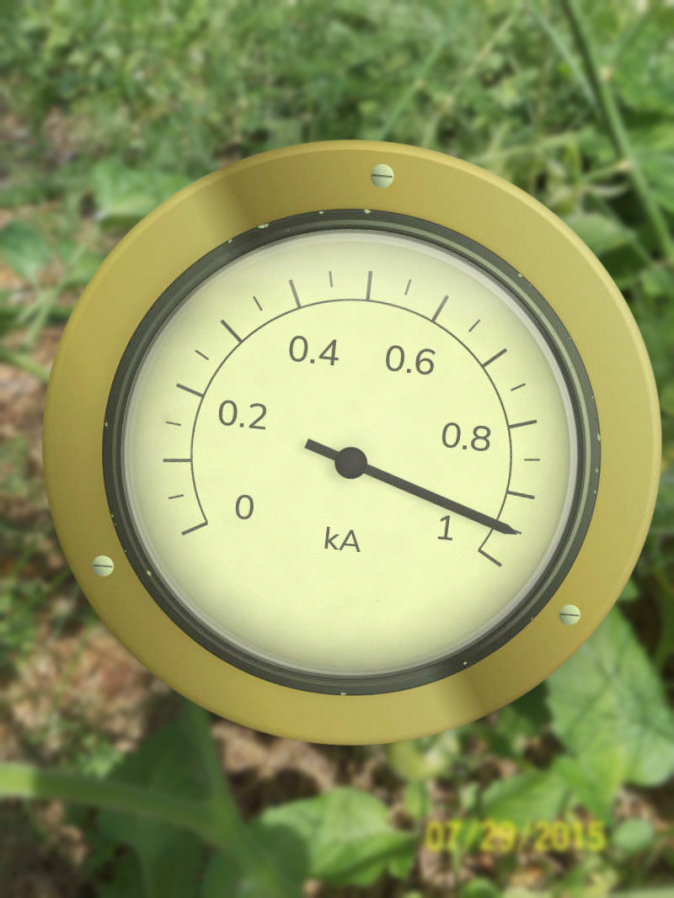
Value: 0.95 kA
